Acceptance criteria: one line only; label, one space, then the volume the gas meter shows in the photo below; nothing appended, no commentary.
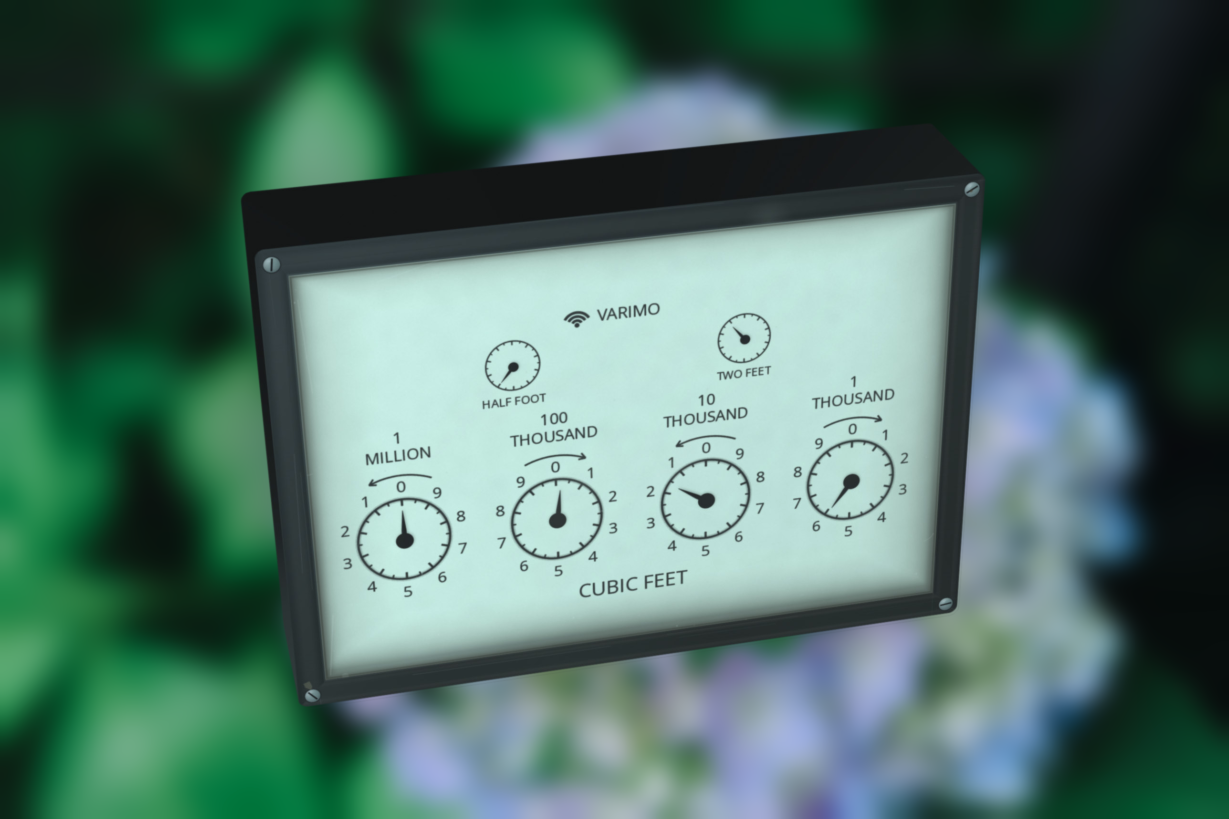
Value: 1600 ft³
